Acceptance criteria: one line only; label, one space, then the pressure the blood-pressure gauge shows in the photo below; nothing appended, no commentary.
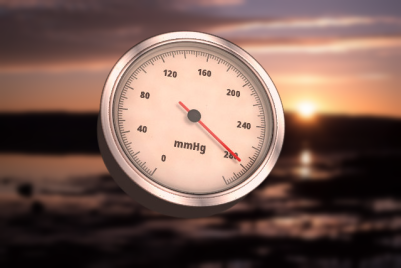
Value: 280 mmHg
